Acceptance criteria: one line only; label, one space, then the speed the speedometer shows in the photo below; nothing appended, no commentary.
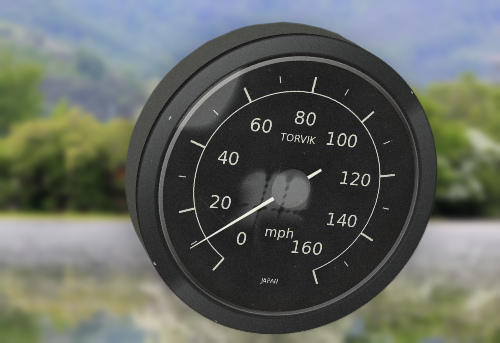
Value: 10 mph
